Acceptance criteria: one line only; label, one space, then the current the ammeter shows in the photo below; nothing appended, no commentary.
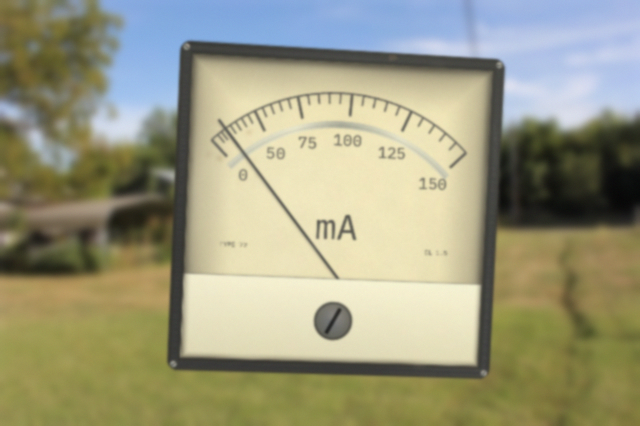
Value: 25 mA
